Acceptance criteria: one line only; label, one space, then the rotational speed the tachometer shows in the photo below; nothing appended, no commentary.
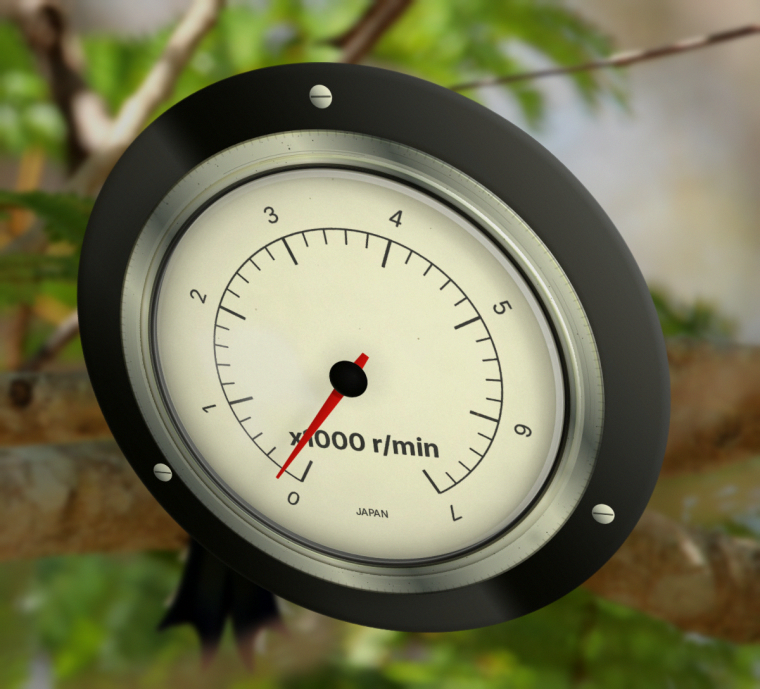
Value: 200 rpm
